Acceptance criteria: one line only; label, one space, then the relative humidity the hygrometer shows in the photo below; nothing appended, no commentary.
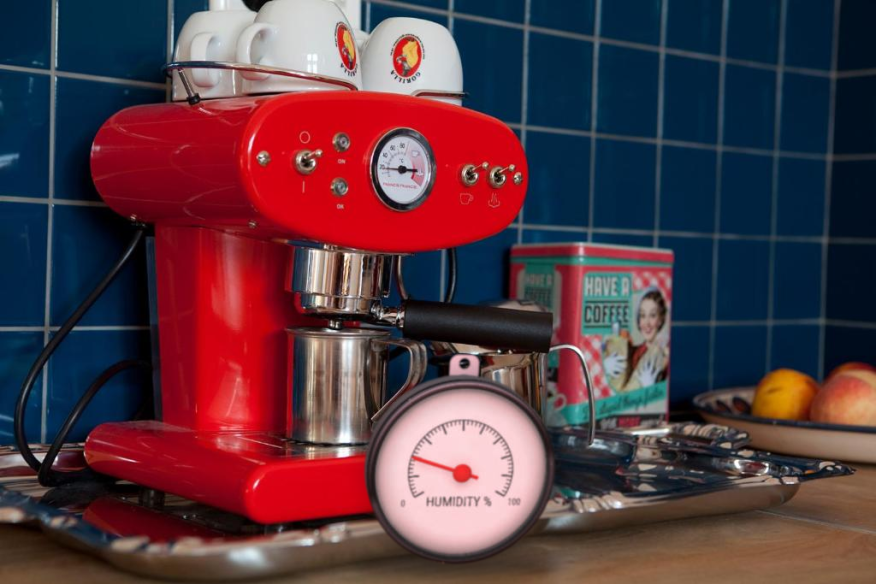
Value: 20 %
